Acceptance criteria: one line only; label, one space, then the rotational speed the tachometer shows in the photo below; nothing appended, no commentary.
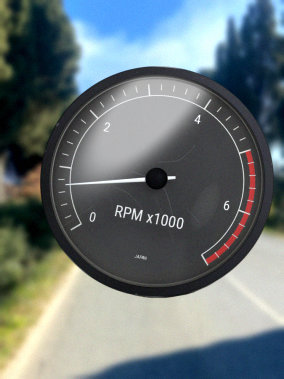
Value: 700 rpm
